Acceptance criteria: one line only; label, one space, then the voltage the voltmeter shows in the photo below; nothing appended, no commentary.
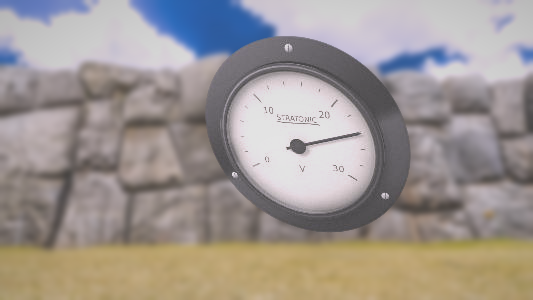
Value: 24 V
